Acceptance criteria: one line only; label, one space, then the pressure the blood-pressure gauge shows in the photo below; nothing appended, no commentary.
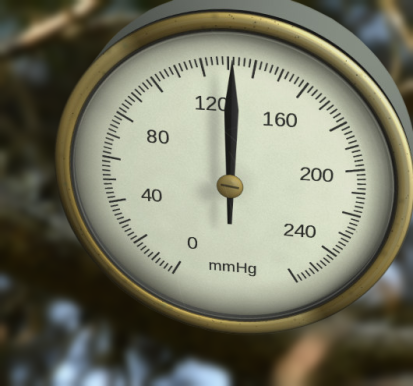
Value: 132 mmHg
